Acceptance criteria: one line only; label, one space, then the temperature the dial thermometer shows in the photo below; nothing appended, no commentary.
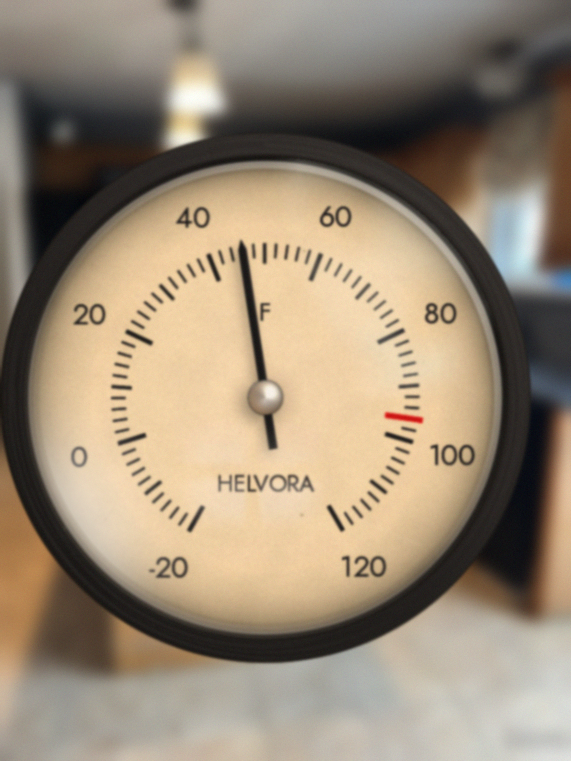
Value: 46 °F
